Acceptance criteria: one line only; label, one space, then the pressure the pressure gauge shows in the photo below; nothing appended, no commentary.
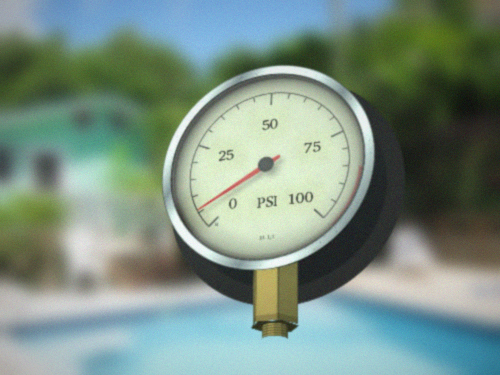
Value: 5 psi
